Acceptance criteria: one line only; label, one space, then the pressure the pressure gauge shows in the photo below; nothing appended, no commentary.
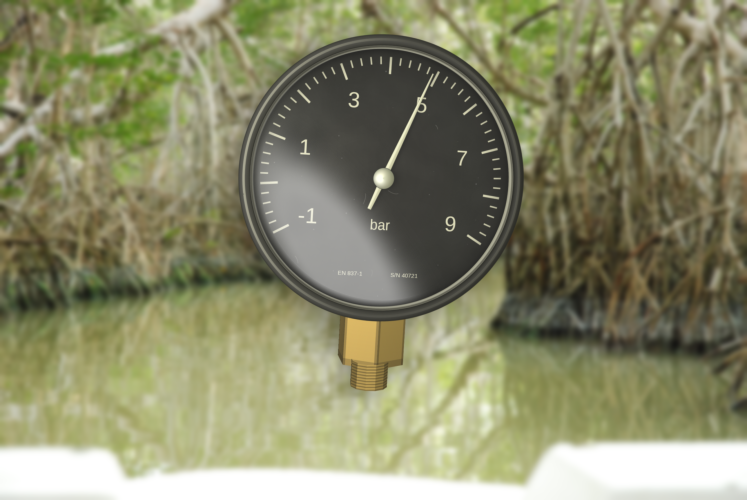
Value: 4.9 bar
